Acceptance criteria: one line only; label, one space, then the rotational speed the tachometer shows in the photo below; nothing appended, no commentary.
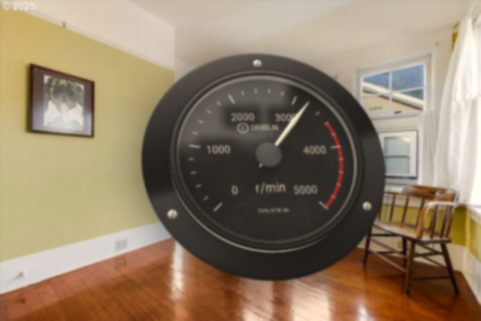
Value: 3200 rpm
